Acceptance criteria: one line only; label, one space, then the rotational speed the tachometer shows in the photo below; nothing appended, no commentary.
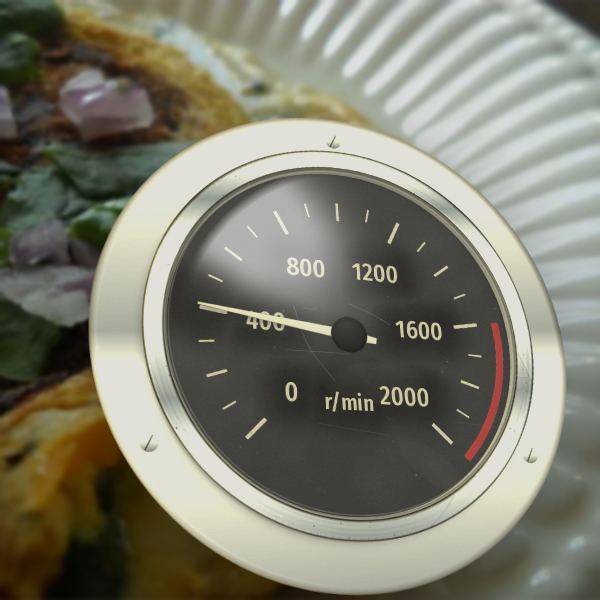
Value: 400 rpm
